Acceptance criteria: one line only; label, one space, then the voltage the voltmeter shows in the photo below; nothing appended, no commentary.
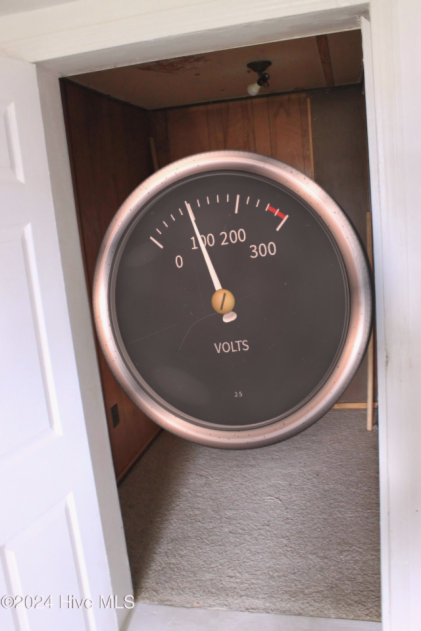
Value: 100 V
